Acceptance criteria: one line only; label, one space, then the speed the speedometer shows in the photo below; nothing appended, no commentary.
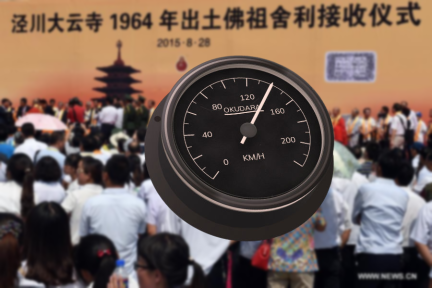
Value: 140 km/h
